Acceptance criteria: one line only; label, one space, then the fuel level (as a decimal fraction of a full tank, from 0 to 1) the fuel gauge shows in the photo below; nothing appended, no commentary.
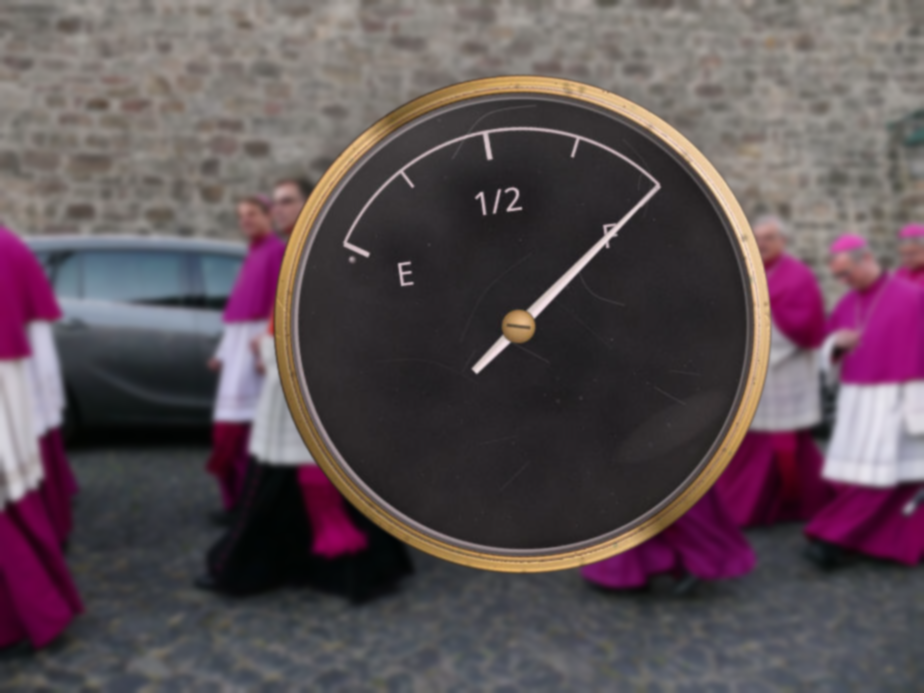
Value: 1
